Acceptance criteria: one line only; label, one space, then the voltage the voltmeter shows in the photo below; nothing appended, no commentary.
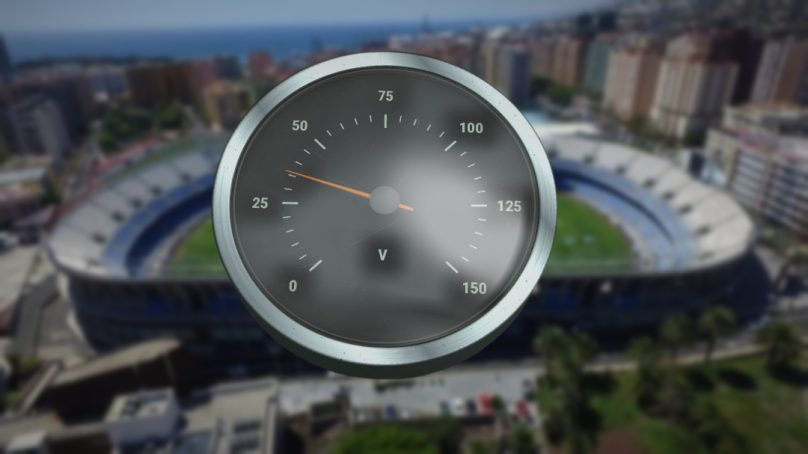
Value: 35 V
